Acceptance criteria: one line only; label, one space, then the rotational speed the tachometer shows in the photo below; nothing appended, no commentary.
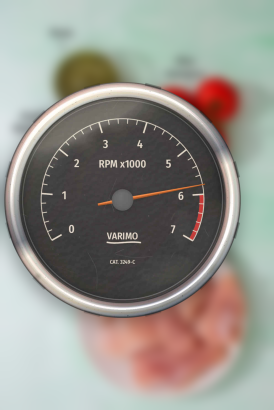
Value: 5800 rpm
